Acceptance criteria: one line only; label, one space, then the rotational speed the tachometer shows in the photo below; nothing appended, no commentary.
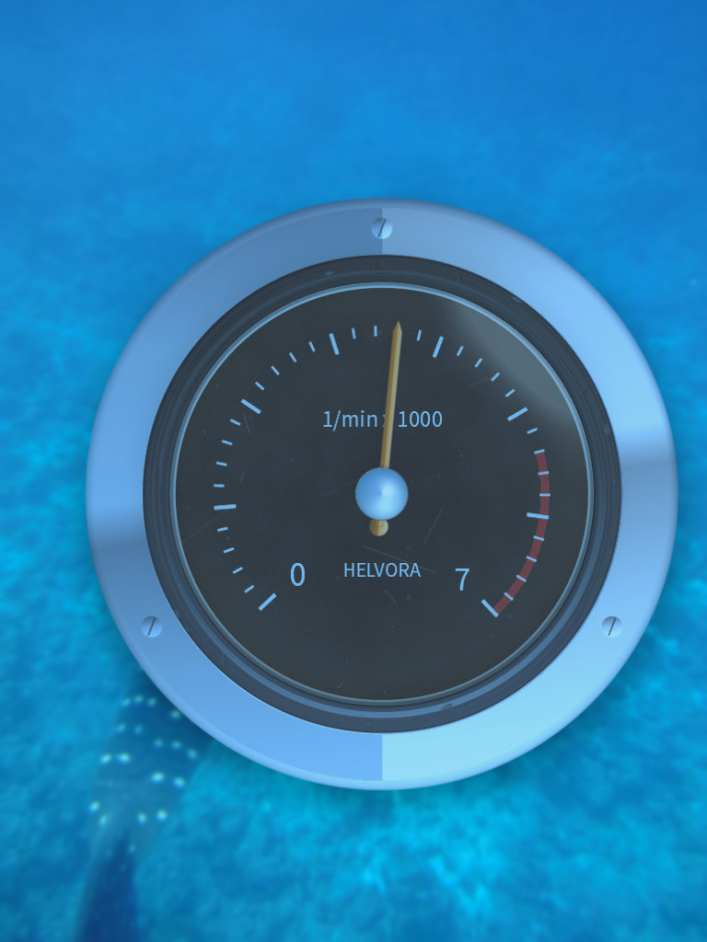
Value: 3600 rpm
